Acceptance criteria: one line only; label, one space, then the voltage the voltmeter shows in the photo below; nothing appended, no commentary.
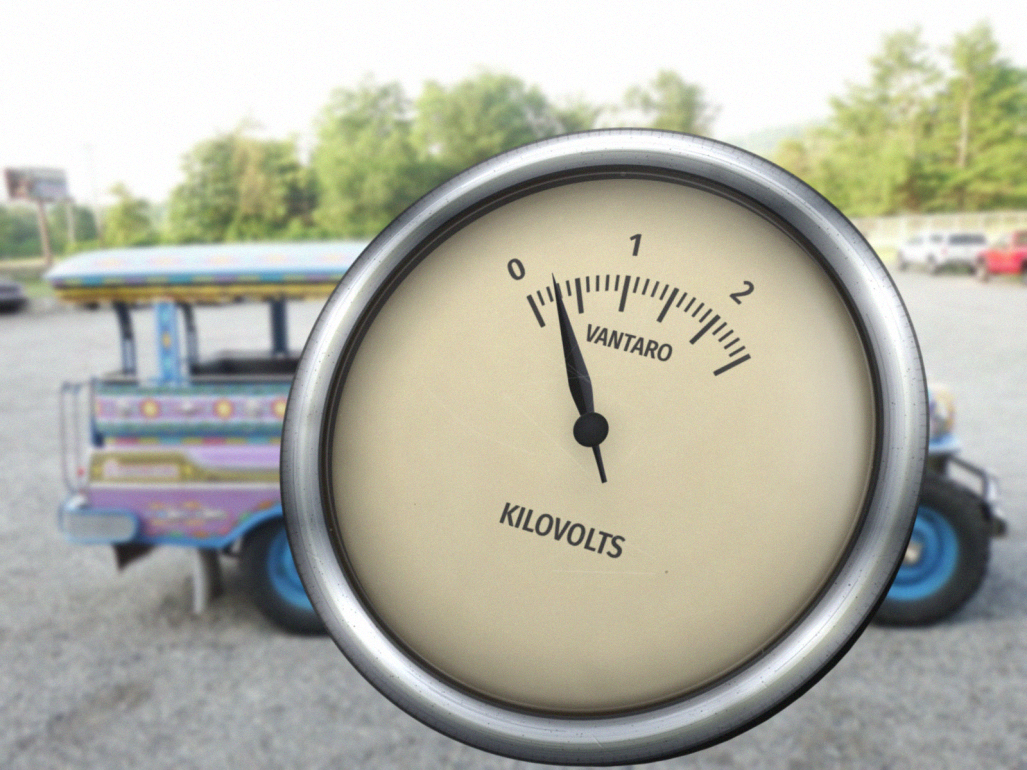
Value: 0.3 kV
